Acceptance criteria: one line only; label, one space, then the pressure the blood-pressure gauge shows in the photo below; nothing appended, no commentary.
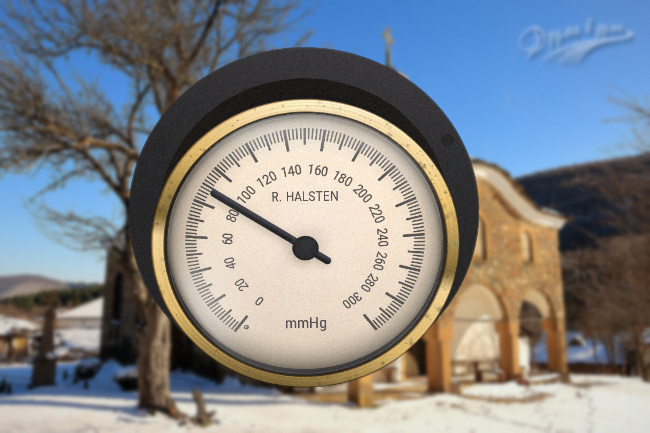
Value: 90 mmHg
